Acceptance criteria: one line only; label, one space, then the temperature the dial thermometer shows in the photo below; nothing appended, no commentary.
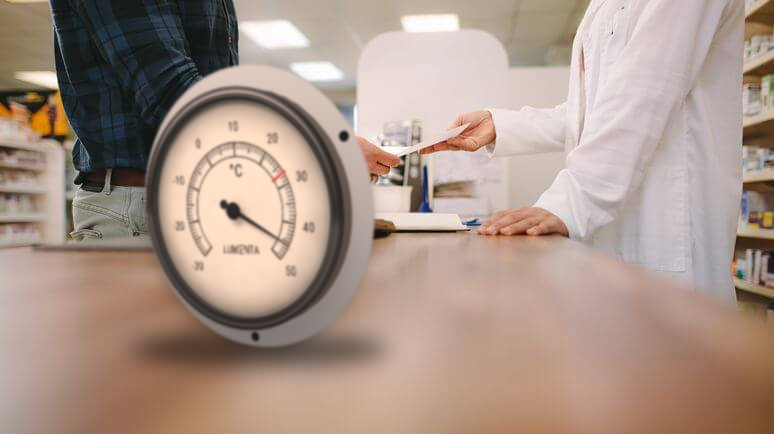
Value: 45 °C
